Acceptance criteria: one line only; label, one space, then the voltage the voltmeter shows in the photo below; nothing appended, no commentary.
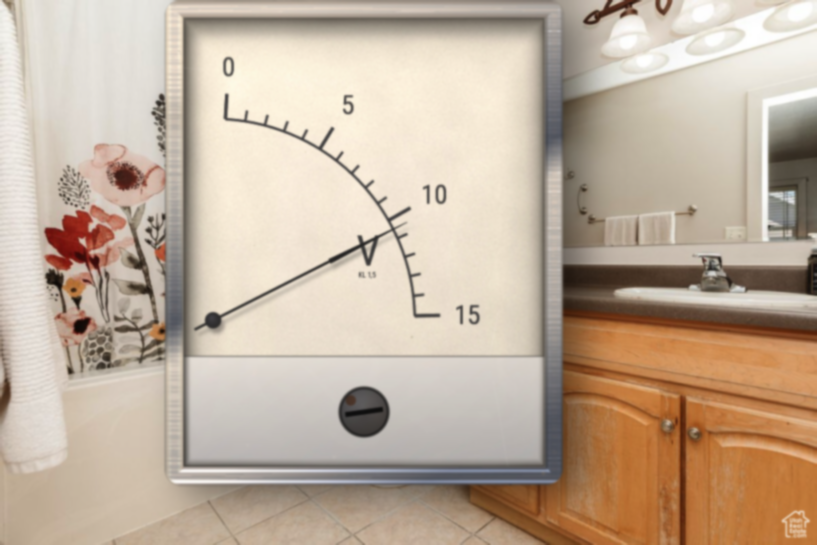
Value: 10.5 V
